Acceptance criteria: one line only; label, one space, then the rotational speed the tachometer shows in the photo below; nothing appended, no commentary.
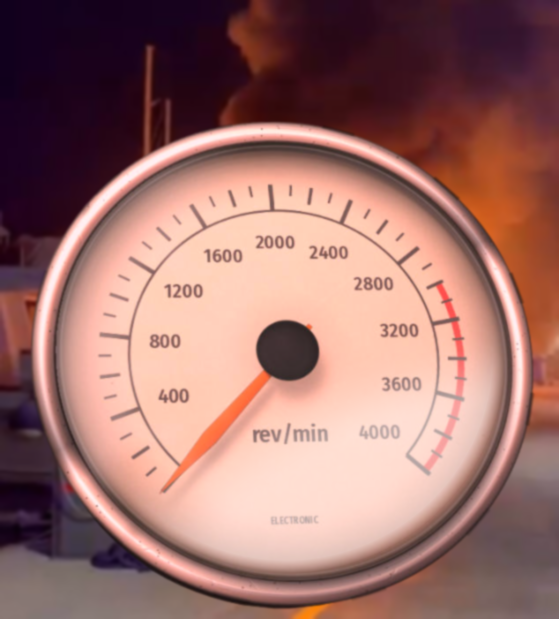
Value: 0 rpm
